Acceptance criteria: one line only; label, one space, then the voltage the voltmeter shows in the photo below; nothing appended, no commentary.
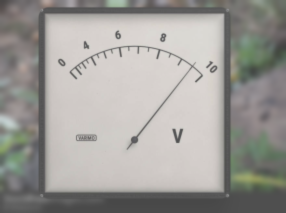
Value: 9.5 V
